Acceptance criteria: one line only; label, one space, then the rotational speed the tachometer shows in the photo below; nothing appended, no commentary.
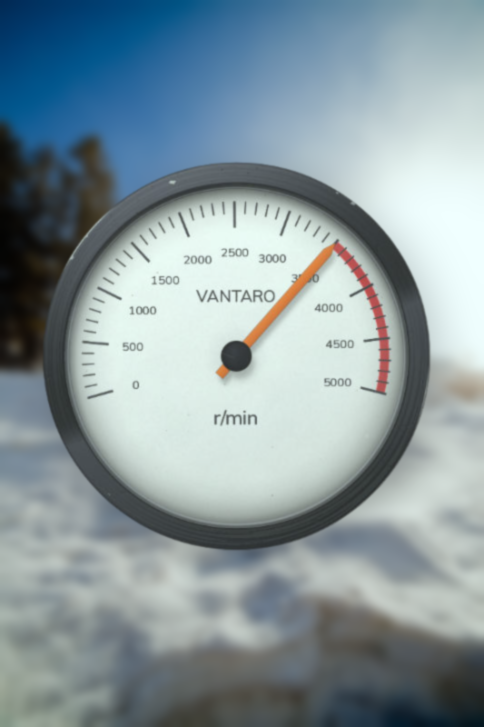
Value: 3500 rpm
